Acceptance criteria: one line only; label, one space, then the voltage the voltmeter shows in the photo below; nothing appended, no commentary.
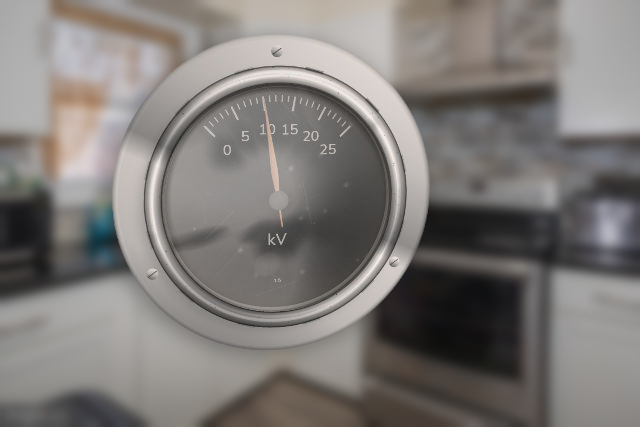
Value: 10 kV
